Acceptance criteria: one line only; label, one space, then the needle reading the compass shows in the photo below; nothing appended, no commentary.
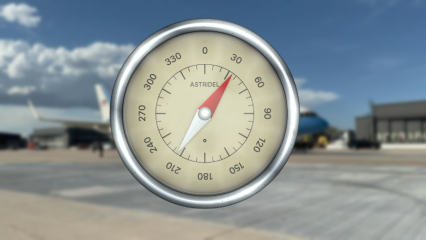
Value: 35 °
